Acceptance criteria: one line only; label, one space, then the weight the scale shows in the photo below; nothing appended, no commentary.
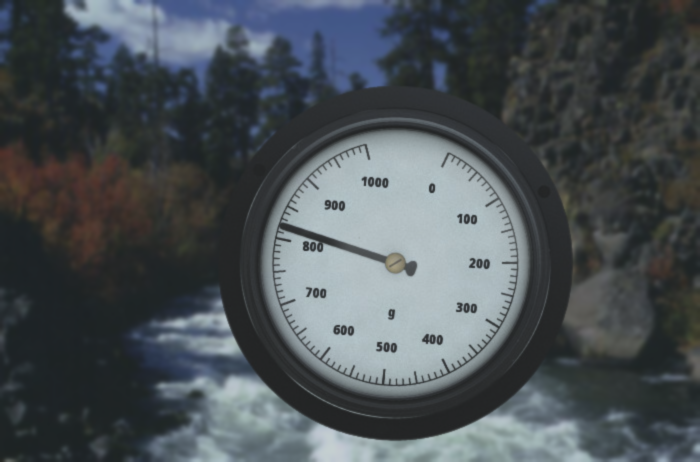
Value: 820 g
